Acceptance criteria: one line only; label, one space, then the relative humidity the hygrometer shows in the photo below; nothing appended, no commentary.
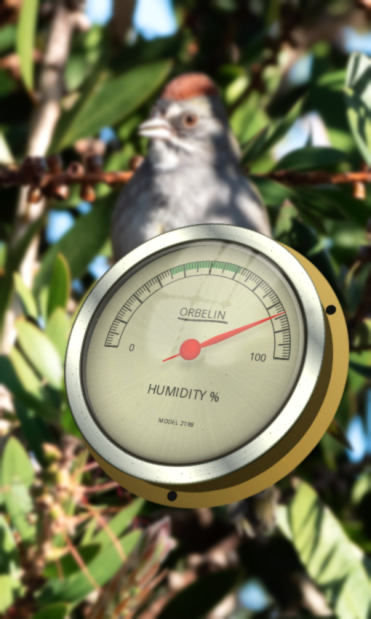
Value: 85 %
